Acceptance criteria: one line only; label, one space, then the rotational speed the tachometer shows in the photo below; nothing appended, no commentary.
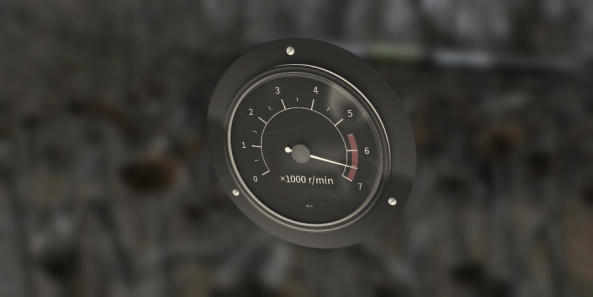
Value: 6500 rpm
